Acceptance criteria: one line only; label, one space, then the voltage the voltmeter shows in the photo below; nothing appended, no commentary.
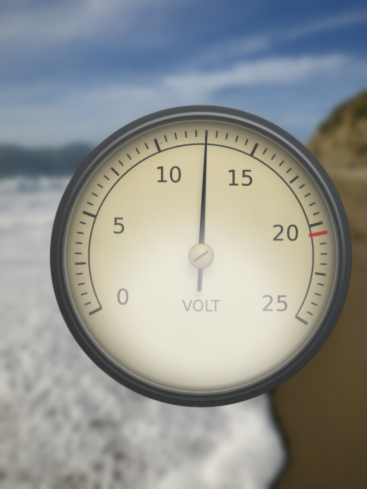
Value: 12.5 V
